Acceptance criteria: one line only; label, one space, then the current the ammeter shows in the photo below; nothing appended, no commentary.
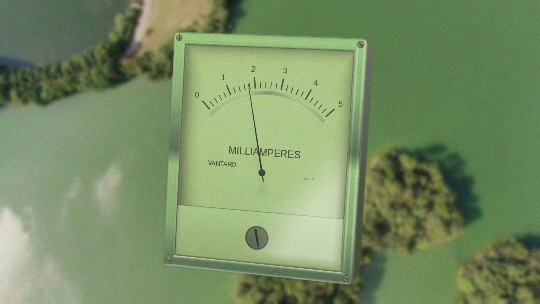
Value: 1.8 mA
